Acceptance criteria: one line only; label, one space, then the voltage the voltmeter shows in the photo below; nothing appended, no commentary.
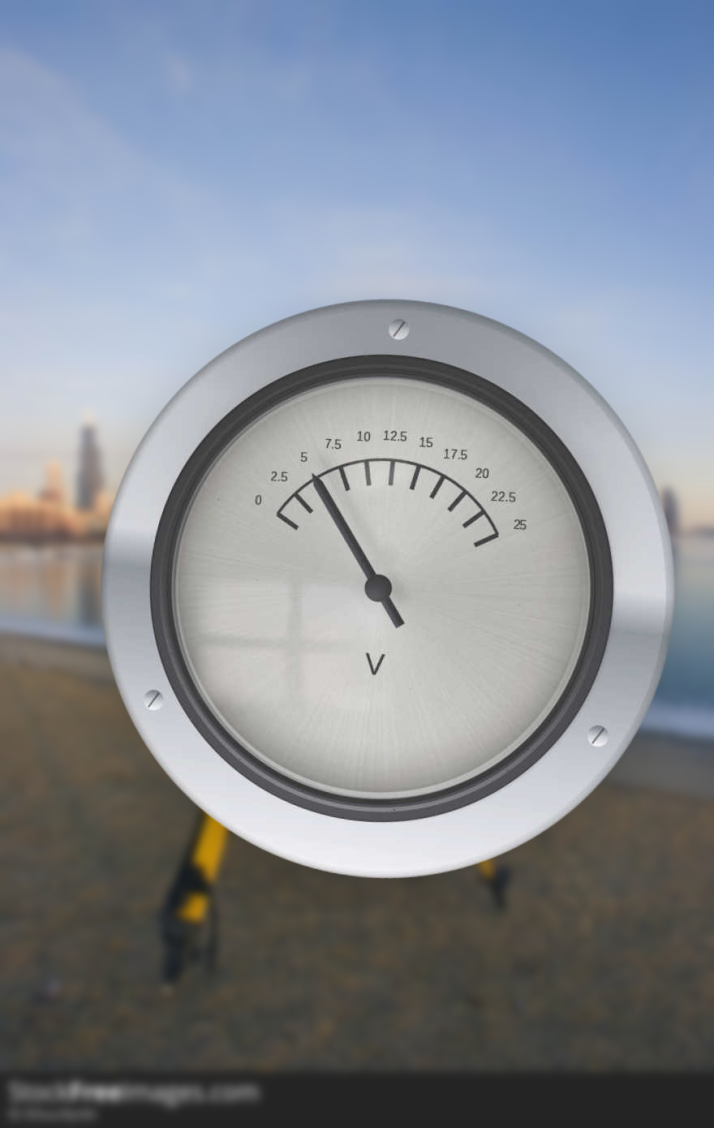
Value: 5 V
